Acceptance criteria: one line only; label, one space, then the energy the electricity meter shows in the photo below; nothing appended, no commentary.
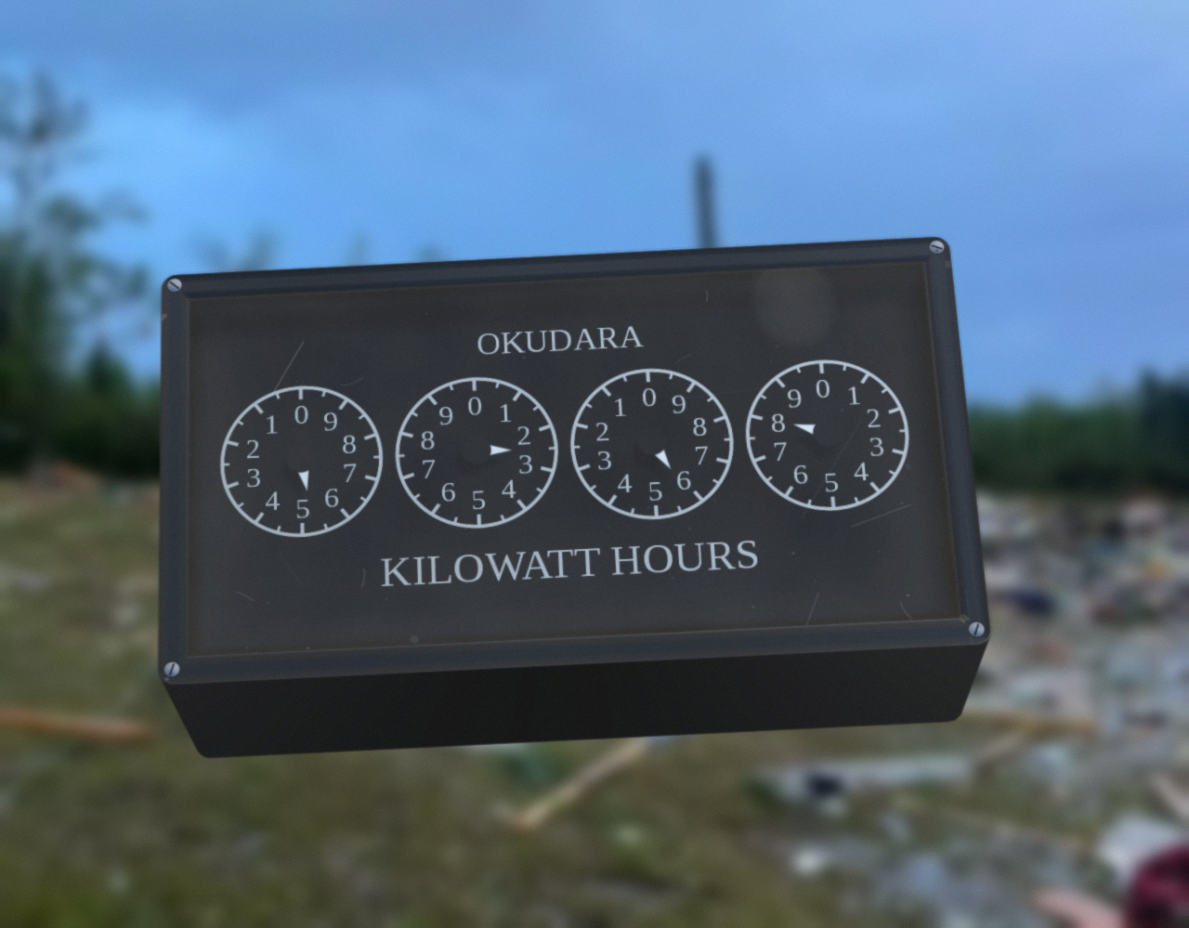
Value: 5258 kWh
